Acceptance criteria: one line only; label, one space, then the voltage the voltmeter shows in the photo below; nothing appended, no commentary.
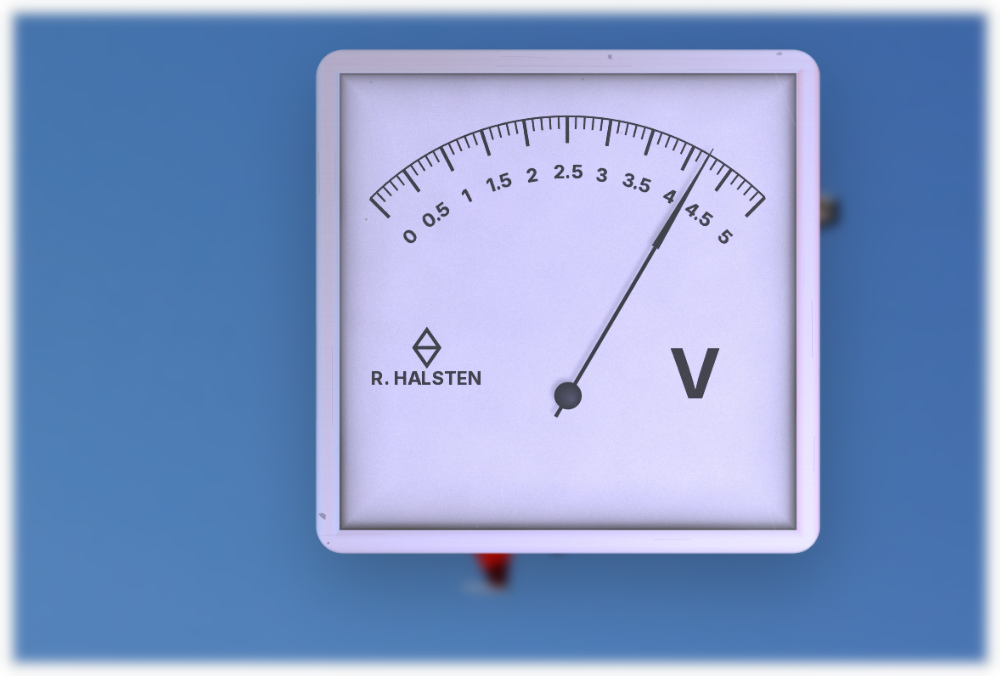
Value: 4.2 V
